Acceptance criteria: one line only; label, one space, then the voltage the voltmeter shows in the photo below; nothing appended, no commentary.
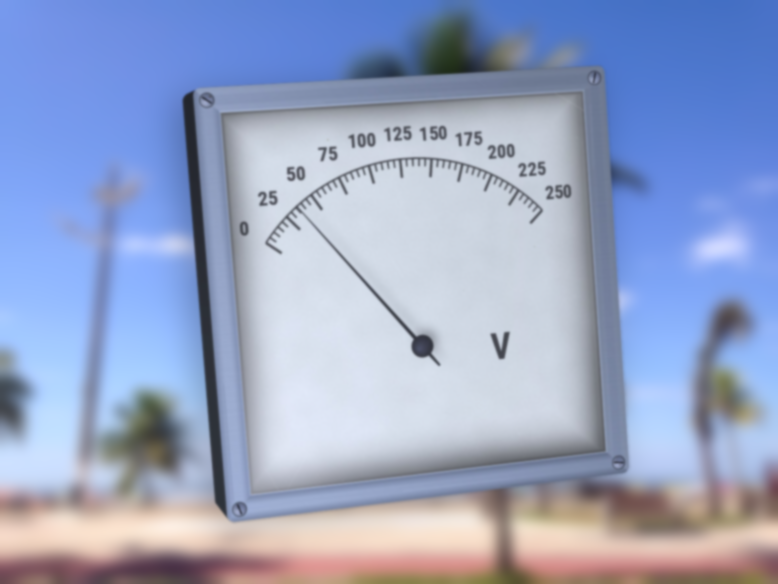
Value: 35 V
